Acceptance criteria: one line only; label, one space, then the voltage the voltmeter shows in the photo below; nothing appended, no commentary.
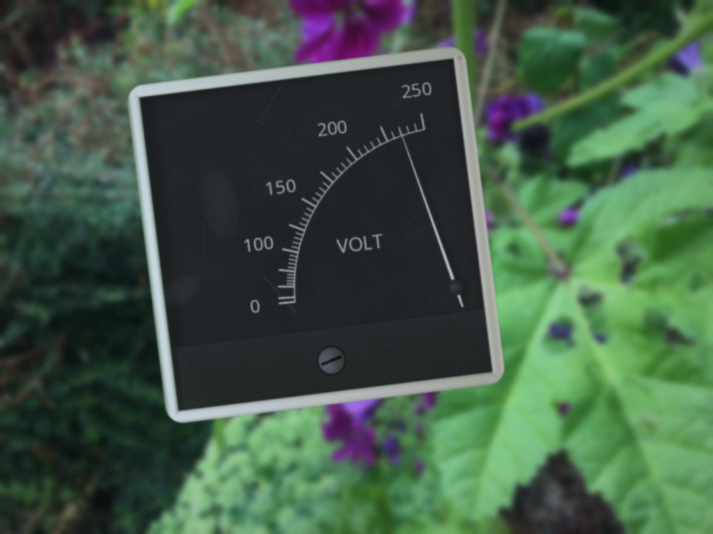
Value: 235 V
